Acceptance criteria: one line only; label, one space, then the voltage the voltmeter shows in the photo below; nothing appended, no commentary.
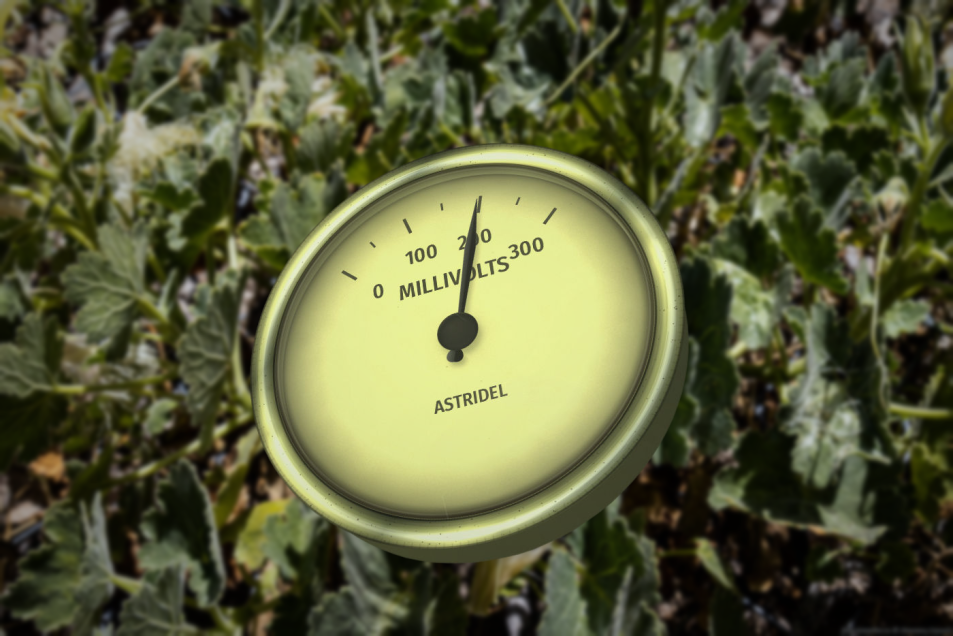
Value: 200 mV
